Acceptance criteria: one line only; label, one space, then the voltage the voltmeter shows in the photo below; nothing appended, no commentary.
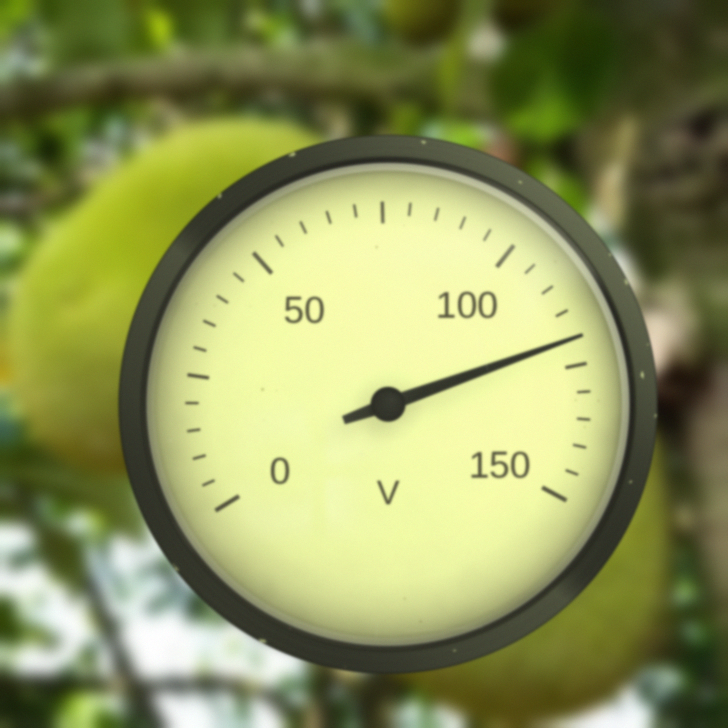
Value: 120 V
